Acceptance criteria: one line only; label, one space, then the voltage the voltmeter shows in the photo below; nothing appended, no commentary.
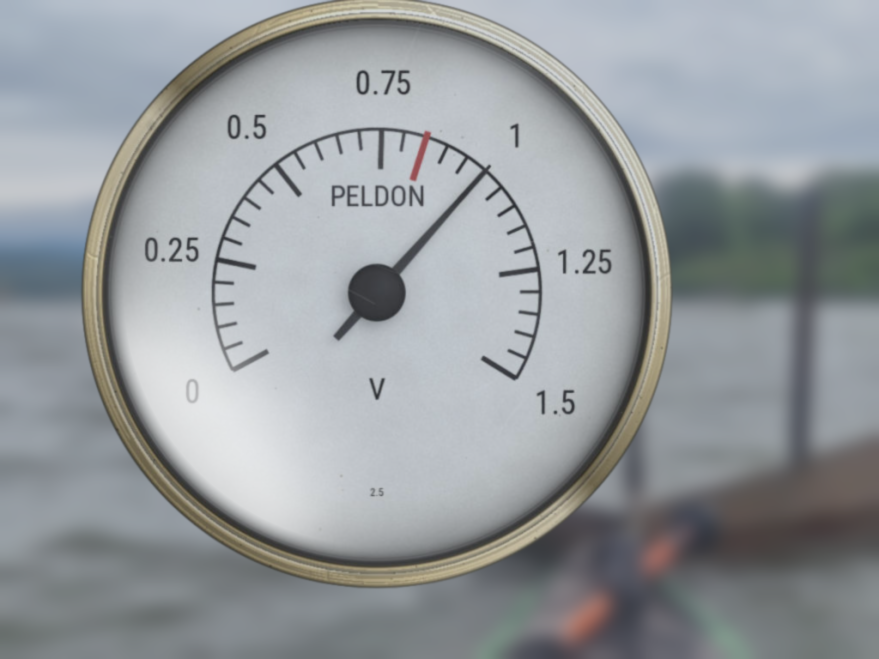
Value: 1 V
